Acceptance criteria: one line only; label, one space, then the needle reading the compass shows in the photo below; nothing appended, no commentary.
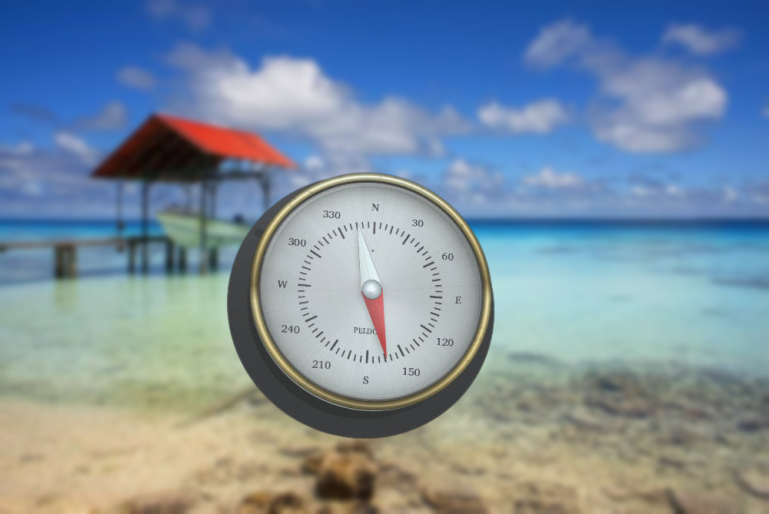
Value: 165 °
